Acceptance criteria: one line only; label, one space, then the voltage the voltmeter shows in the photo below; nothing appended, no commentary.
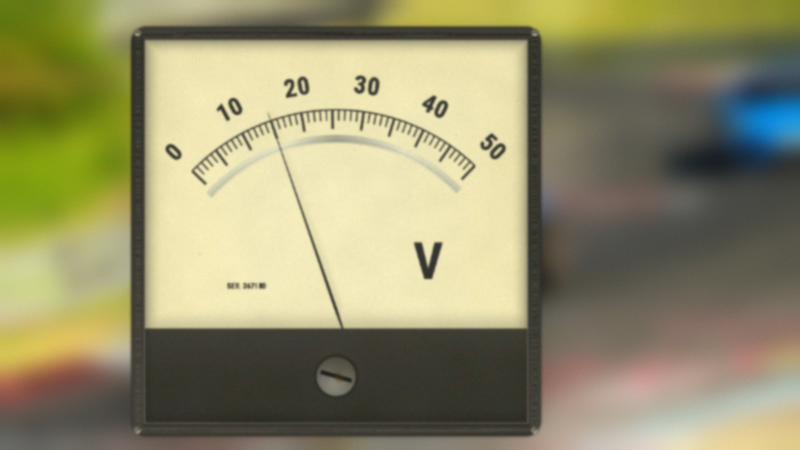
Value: 15 V
